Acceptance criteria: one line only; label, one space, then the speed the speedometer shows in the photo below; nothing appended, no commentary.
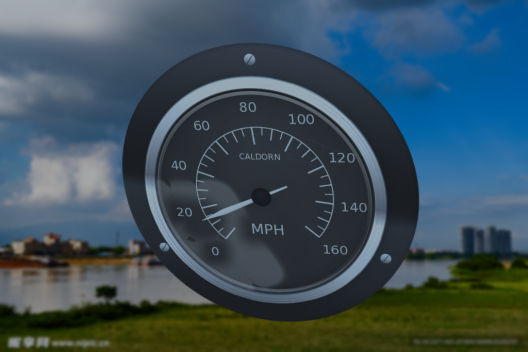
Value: 15 mph
